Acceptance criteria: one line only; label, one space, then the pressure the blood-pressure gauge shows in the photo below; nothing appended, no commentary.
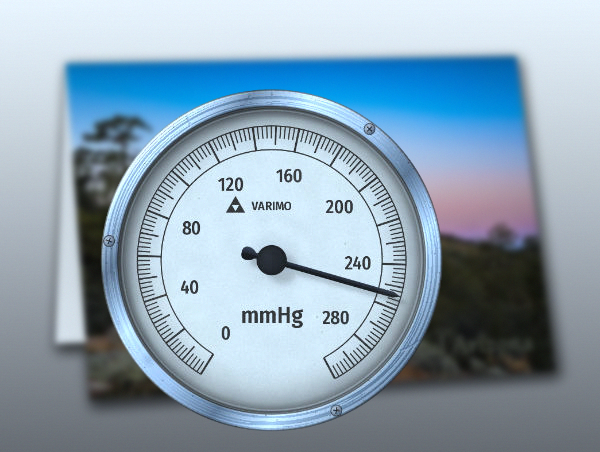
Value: 254 mmHg
